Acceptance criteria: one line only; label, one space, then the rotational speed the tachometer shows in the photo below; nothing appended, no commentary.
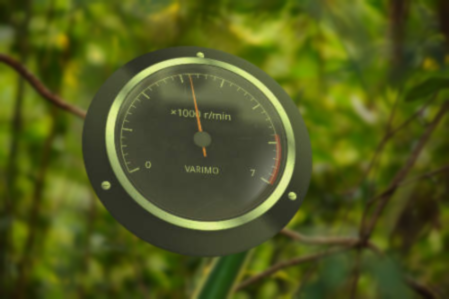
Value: 3200 rpm
